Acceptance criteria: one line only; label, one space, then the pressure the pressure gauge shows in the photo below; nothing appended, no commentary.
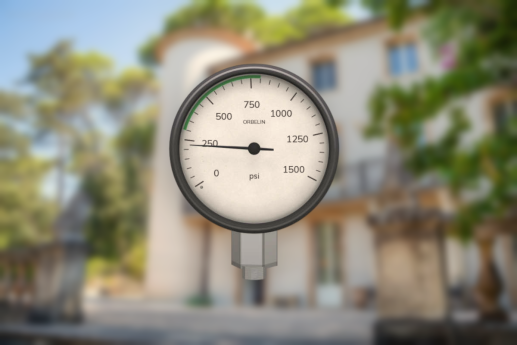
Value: 225 psi
